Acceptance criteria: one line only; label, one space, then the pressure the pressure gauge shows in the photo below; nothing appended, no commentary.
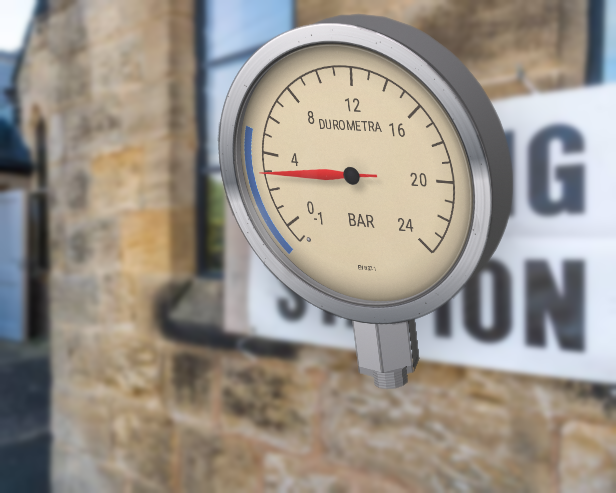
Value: 3 bar
